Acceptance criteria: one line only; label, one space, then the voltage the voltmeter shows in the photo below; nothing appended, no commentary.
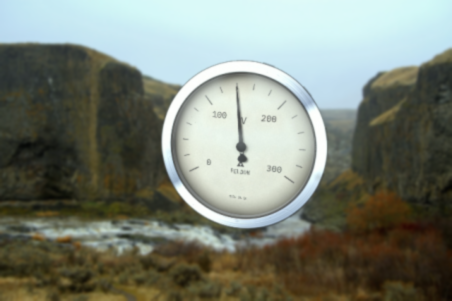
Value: 140 V
